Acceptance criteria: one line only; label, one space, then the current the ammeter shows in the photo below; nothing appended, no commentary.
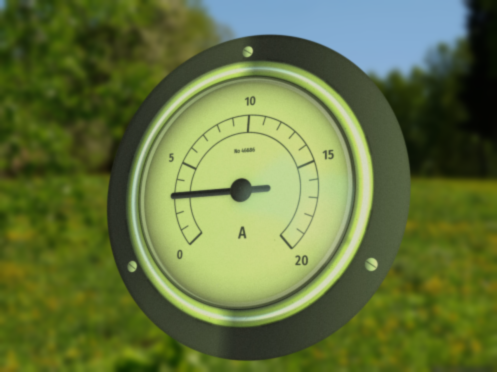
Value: 3 A
